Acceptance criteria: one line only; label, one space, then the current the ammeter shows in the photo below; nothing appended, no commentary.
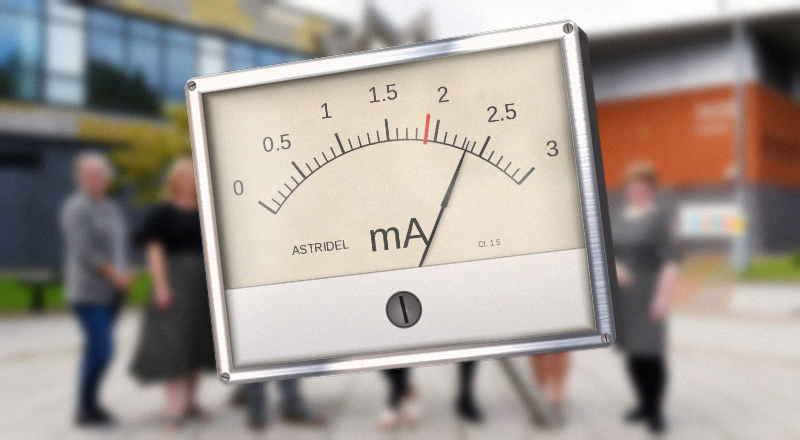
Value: 2.35 mA
